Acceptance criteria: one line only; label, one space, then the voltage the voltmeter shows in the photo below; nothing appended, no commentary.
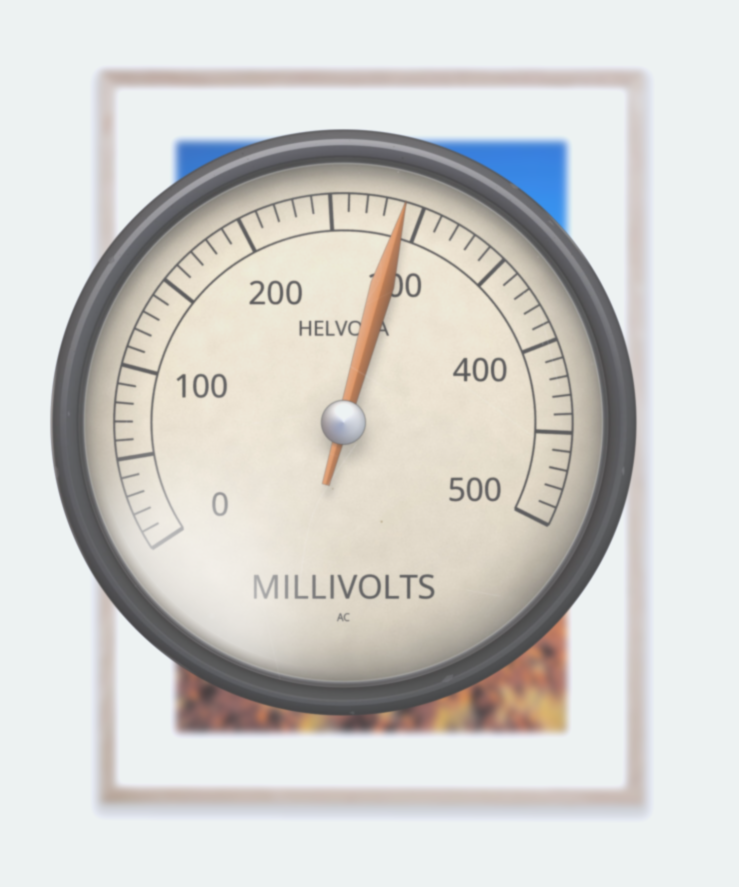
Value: 290 mV
